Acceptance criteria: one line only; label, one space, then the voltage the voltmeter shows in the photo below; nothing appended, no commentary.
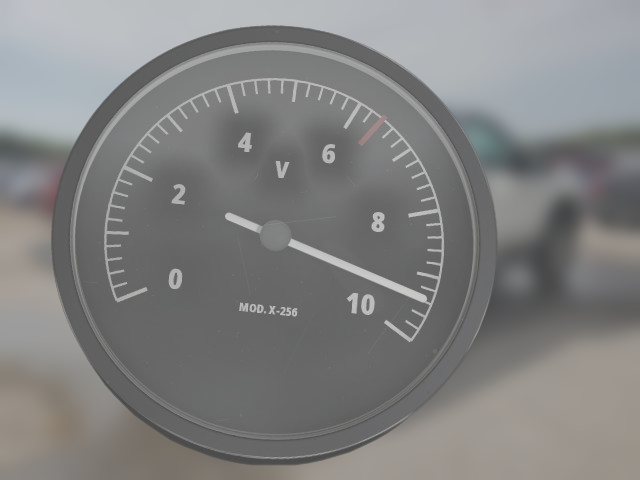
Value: 9.4 V
